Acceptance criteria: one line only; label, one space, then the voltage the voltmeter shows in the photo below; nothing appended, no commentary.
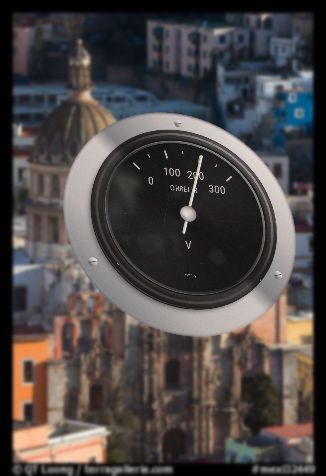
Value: 200 V
